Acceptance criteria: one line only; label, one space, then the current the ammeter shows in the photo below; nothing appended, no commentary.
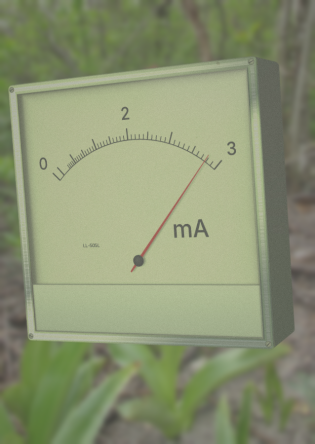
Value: 2.9 mA
